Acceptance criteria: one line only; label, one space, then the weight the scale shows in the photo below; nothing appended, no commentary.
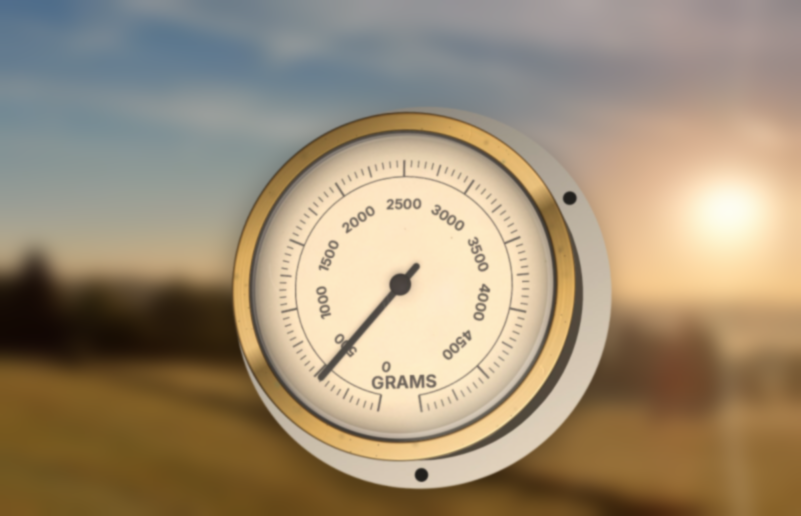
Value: 450 g
